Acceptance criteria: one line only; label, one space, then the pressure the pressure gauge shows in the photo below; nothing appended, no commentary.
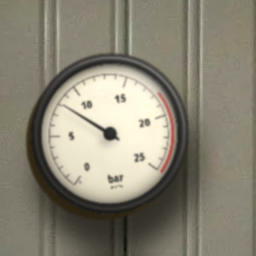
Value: 8 bar
